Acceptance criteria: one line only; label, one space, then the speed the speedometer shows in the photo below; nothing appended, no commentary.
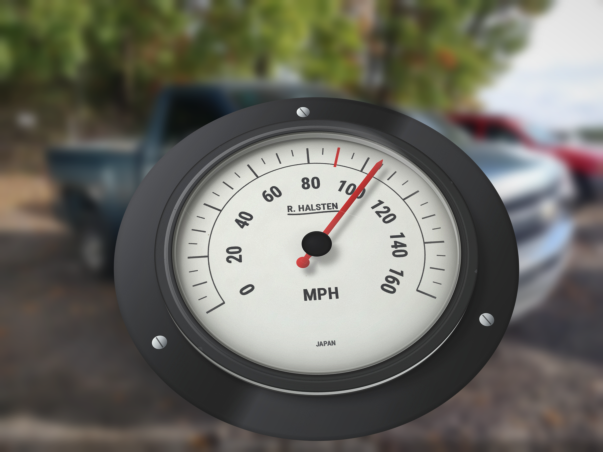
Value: 105 mph
